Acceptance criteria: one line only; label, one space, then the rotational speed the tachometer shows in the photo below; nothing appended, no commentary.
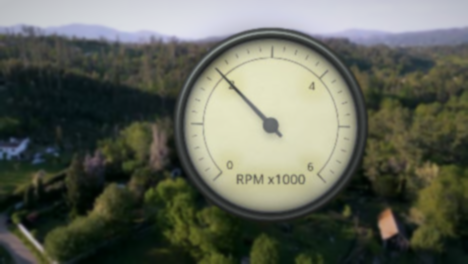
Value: 2000 rpm
